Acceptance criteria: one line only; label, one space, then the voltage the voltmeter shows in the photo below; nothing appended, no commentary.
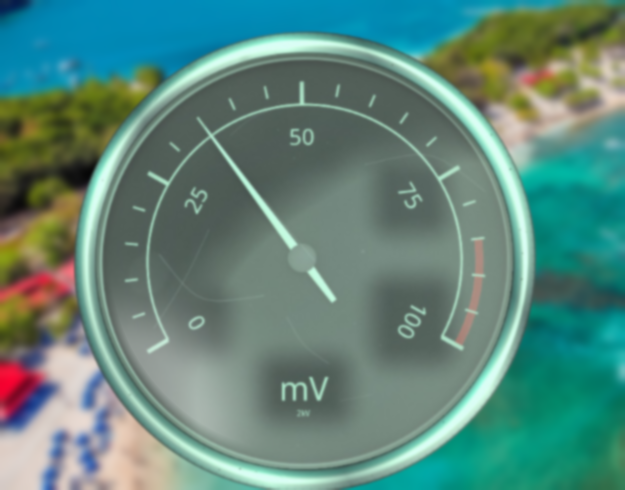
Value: 35 mV
